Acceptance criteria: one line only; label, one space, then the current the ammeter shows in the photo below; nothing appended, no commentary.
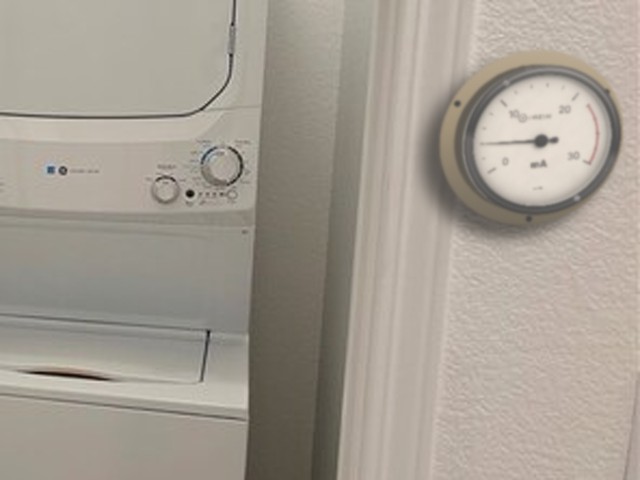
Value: 4 mA
